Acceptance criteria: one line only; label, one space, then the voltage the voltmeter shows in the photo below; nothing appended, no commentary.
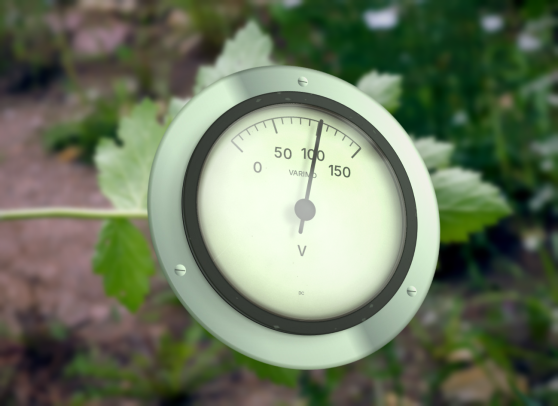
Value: 100 V
